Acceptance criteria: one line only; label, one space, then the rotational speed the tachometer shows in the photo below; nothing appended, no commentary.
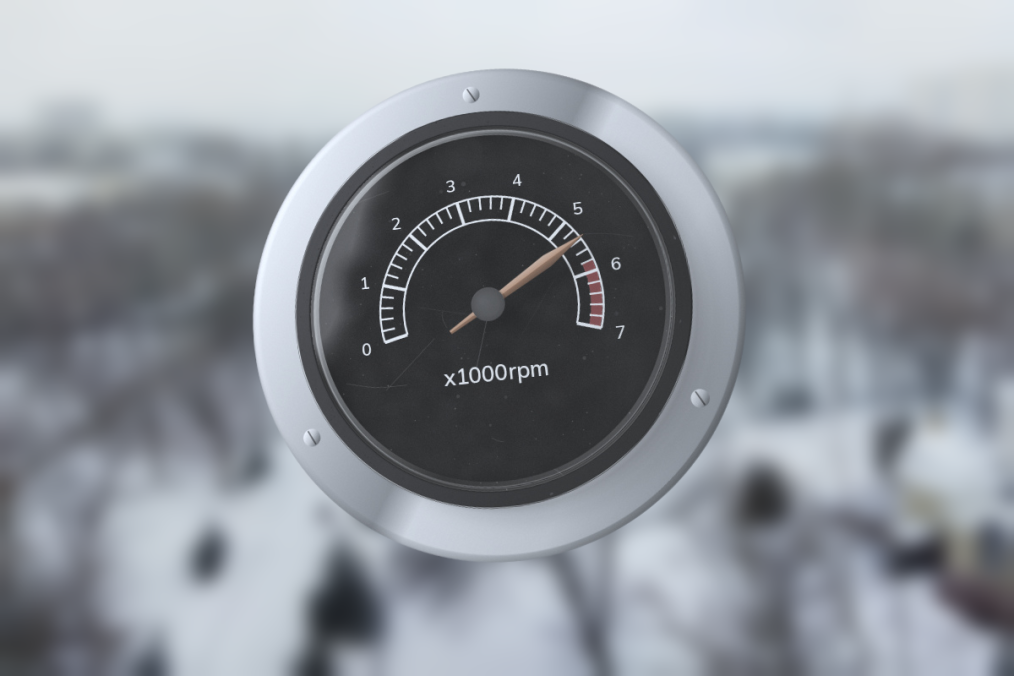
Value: 5400 rpm
